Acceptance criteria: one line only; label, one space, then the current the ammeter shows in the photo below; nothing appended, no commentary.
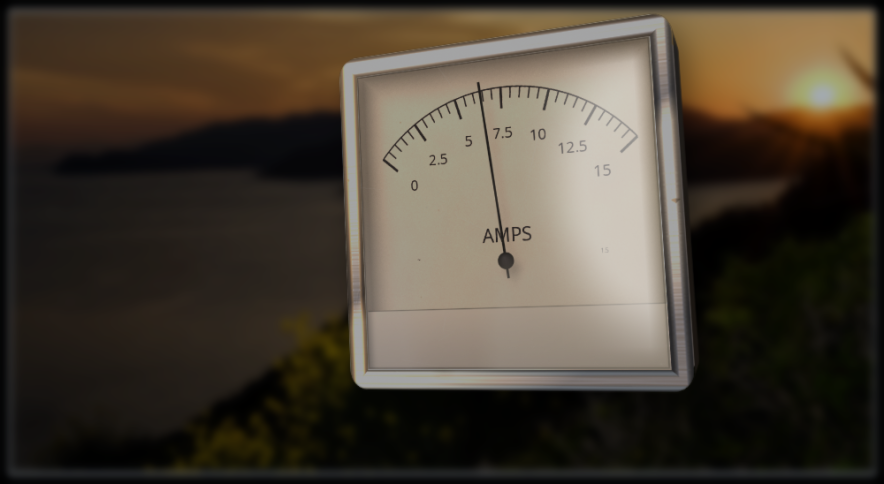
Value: 6.5 A
